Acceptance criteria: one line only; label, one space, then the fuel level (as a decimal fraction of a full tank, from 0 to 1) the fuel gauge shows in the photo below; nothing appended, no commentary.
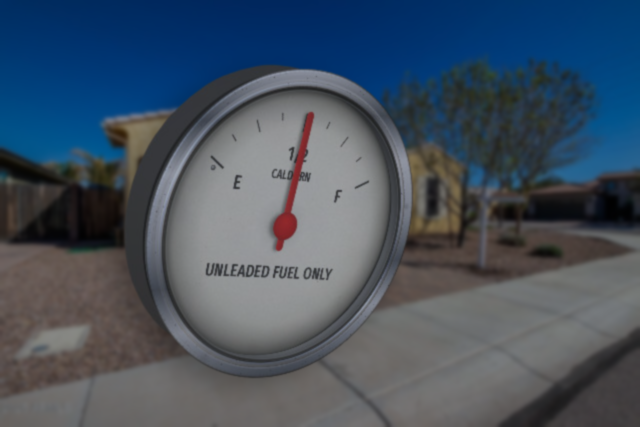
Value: 0.5
